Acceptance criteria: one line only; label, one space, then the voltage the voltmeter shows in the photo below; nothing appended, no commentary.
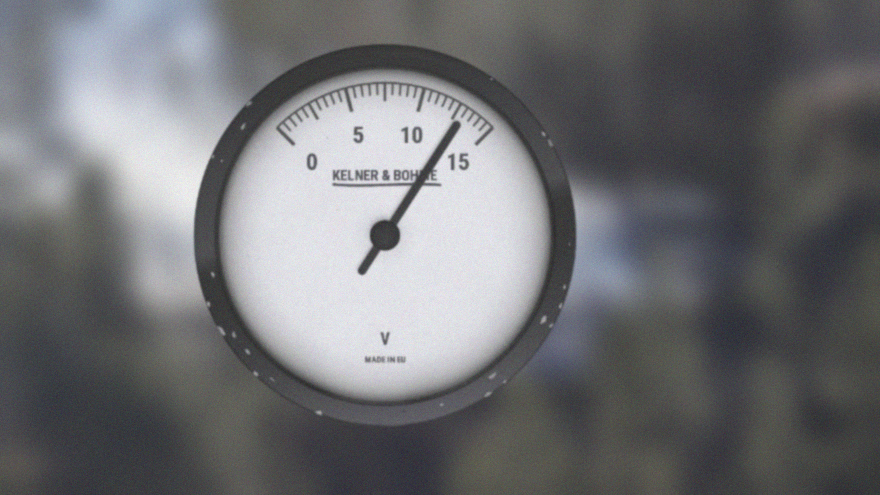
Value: 13 V
